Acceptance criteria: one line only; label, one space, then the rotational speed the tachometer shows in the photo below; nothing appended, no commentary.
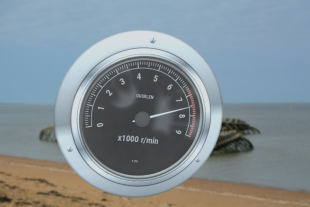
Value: 7500 rpm
